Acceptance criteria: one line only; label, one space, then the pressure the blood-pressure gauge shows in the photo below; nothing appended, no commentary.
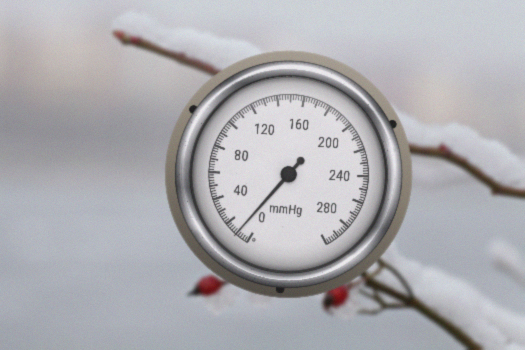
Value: 10 mmHg
